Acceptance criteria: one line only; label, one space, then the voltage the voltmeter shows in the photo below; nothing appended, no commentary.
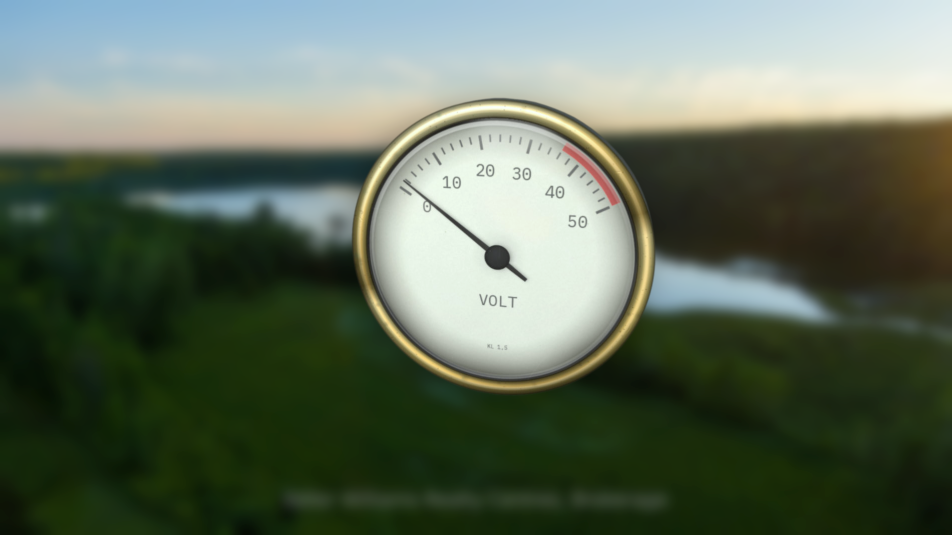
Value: 2 V
